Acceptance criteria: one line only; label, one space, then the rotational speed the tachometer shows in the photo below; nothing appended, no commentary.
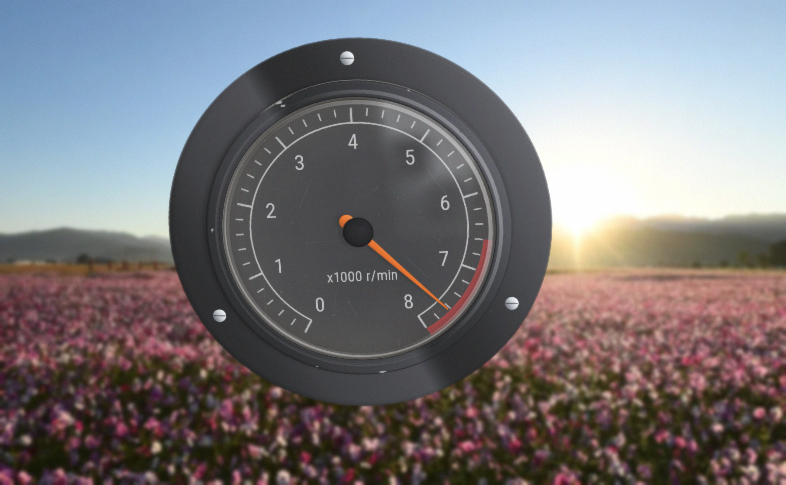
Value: 7600 rpm
